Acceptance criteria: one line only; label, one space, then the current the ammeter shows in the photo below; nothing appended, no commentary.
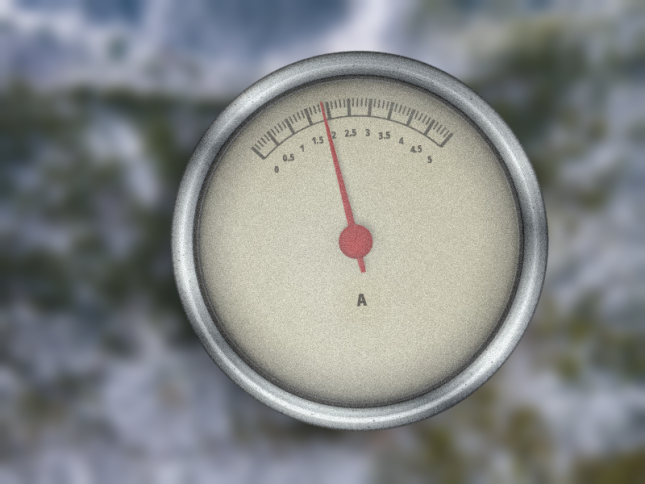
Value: 1.9 A
